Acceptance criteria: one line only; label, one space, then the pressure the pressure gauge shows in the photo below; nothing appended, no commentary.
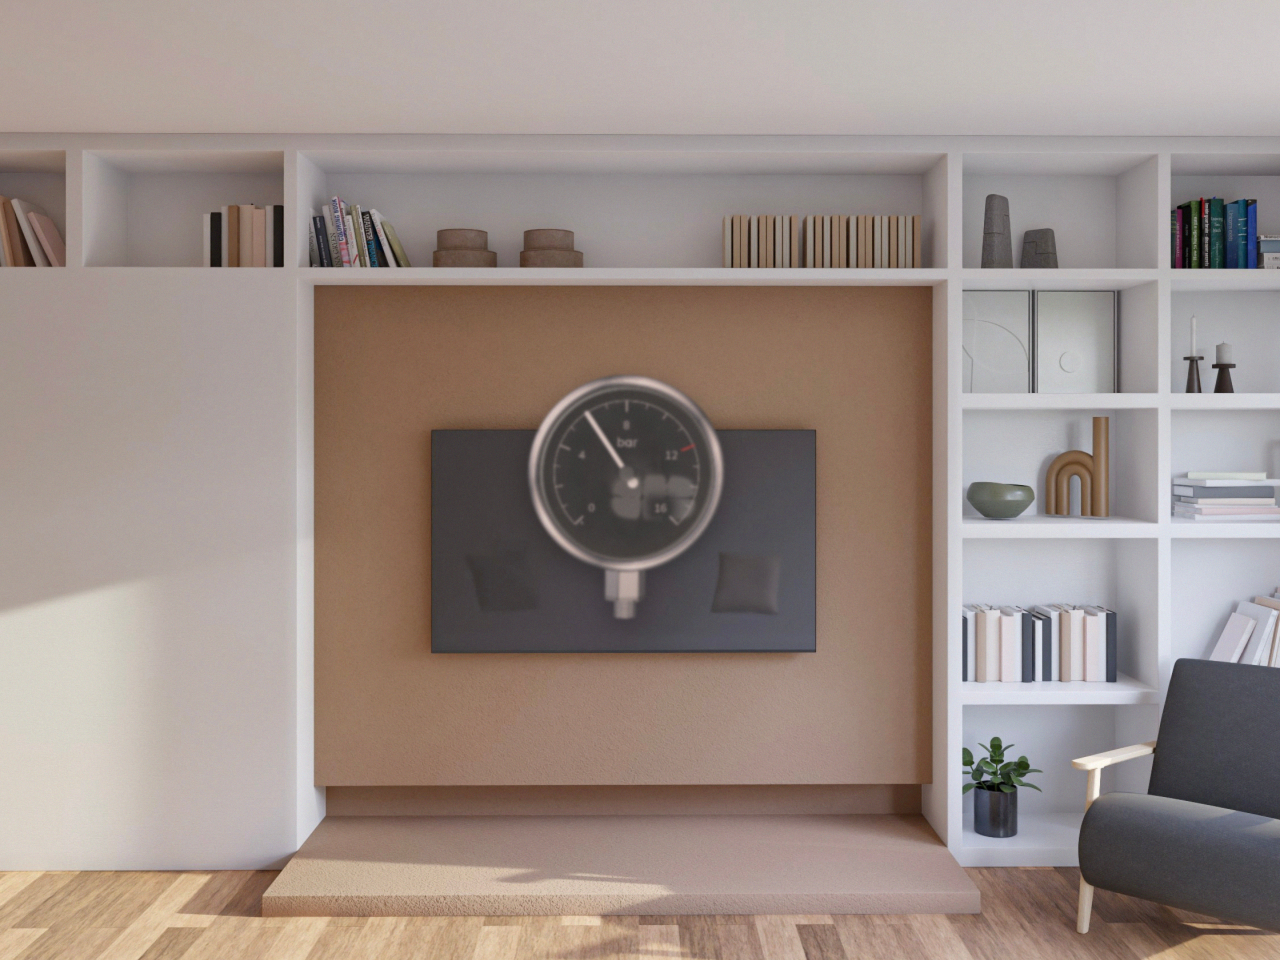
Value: 6 bar
